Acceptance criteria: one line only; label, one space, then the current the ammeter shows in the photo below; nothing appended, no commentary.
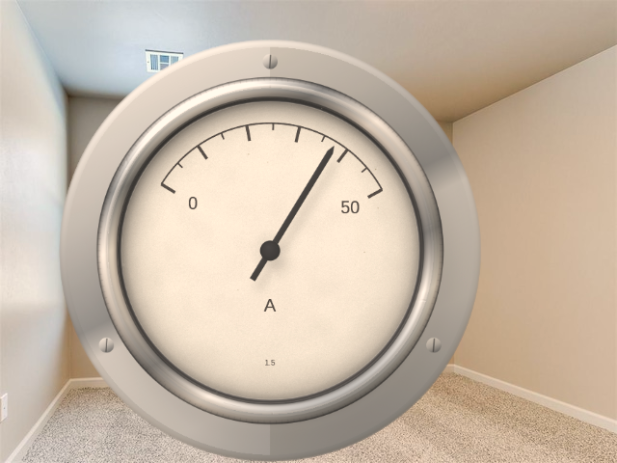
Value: 37.5 A
